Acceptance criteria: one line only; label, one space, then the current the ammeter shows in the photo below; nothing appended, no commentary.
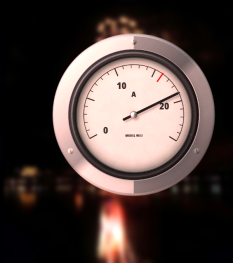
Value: 19 A
